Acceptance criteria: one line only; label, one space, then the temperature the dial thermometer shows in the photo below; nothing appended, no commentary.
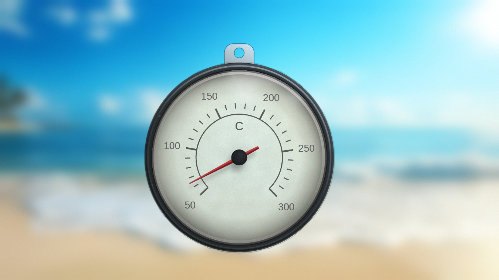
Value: 65 °C
